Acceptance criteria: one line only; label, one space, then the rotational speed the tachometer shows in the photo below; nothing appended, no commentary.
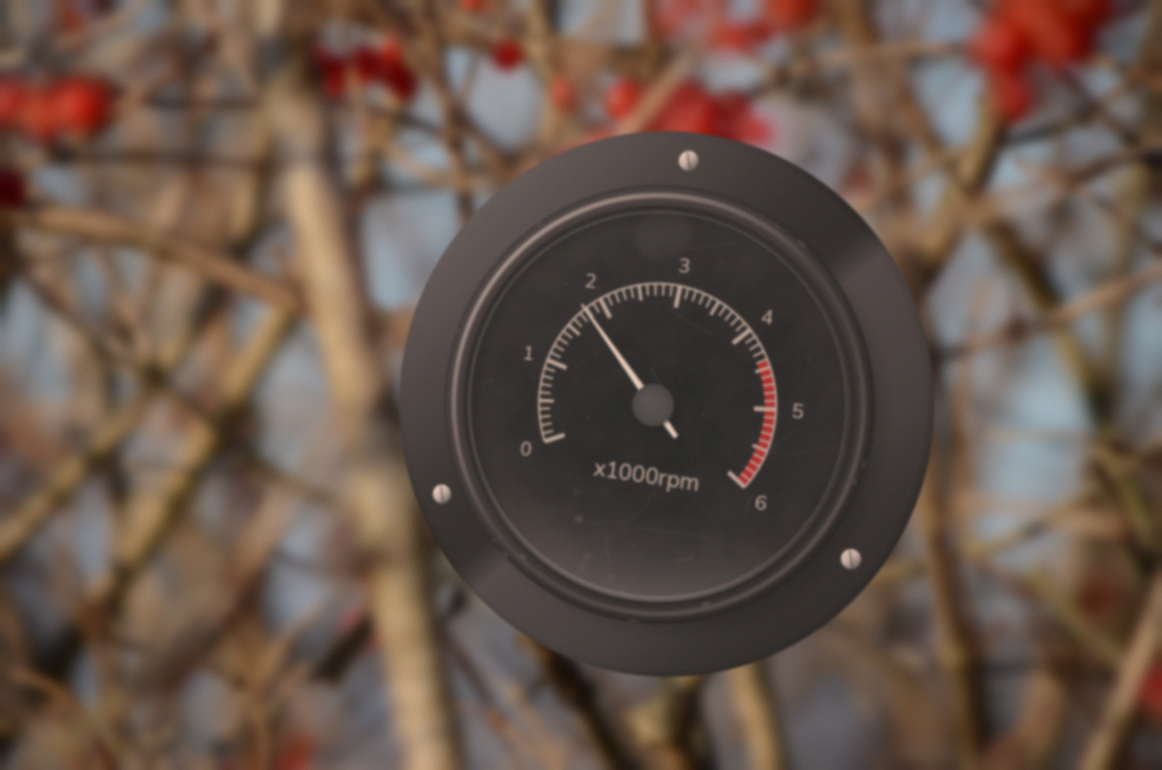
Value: 1800 rpm
